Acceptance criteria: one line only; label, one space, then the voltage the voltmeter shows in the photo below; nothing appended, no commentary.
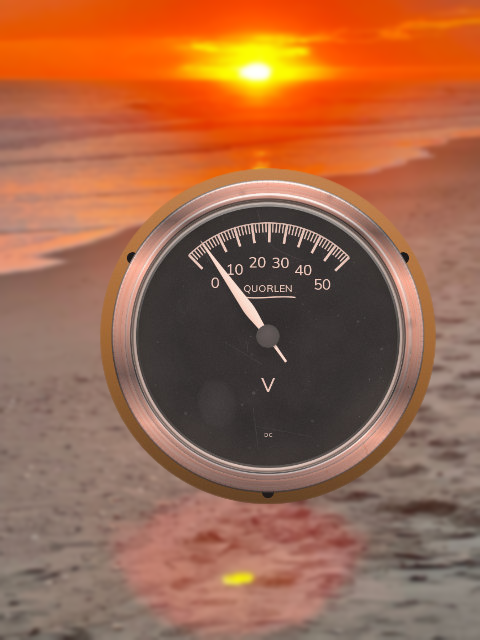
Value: 5 V
